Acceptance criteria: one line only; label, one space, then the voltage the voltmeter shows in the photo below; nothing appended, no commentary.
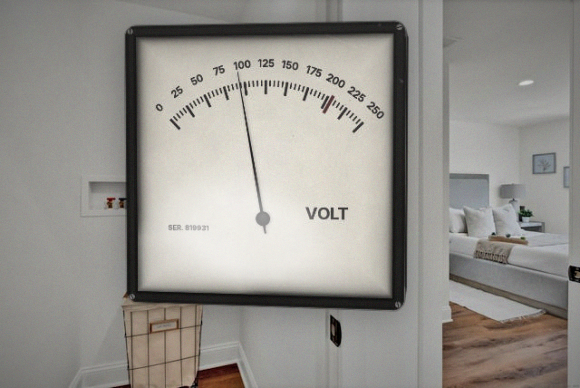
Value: 95 V
